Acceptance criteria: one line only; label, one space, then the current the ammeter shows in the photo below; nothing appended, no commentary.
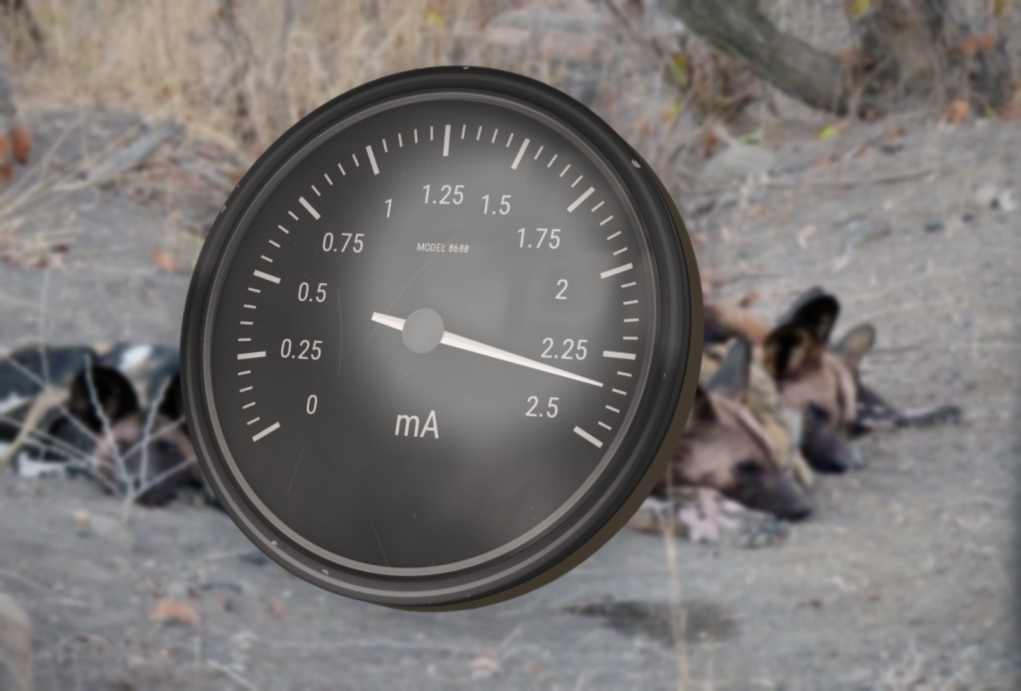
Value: 2.35 mA
